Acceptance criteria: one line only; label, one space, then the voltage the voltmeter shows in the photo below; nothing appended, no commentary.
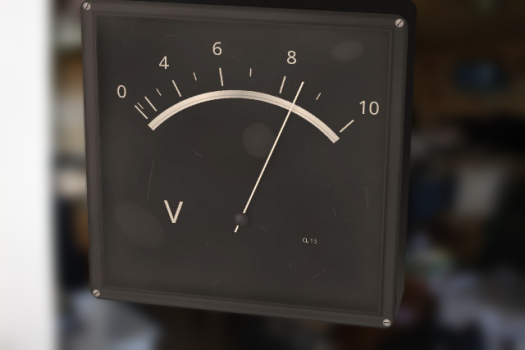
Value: 8.5 V
